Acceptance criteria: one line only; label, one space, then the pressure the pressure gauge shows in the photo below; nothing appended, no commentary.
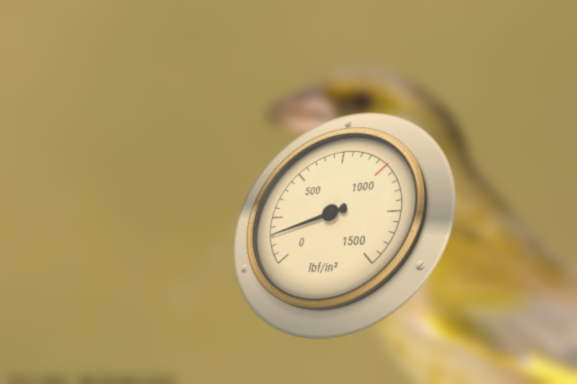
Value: 150 psi
